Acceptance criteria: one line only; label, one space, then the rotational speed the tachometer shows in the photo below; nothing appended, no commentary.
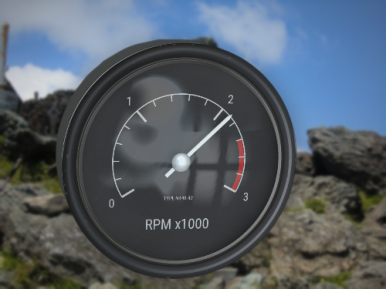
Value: 2100 rpm
